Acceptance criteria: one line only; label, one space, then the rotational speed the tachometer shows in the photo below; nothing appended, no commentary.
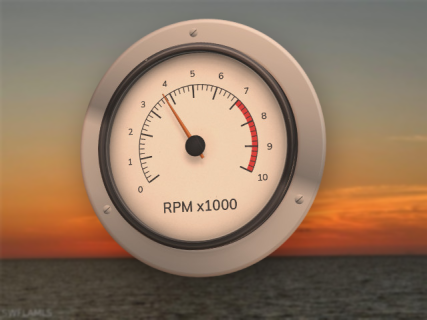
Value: 3800 rpm
